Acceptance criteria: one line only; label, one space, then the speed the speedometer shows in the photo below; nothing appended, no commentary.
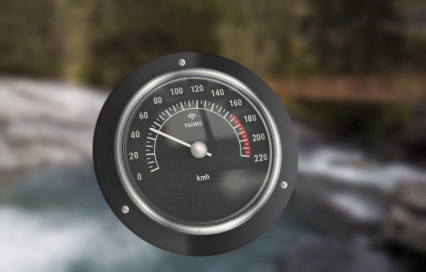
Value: 50 km/h
